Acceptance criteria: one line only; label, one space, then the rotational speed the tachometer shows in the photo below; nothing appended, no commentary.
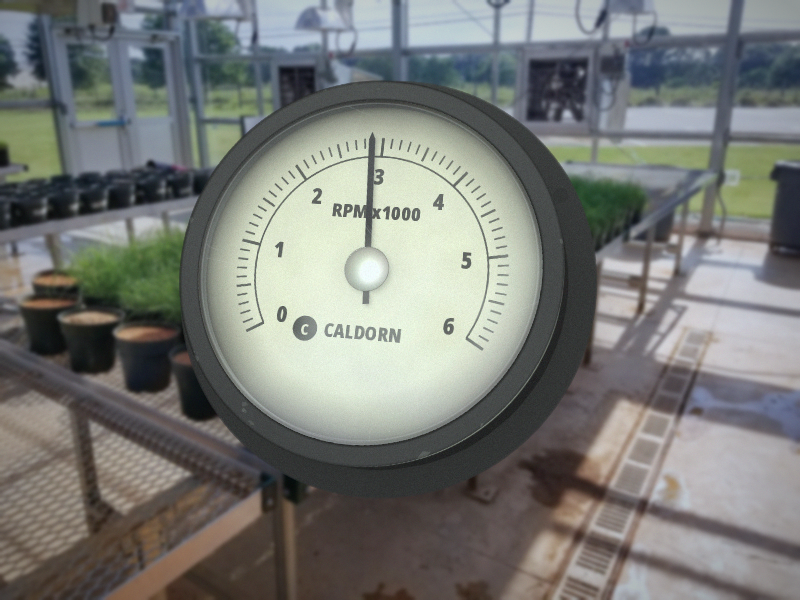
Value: 2900 rpm
